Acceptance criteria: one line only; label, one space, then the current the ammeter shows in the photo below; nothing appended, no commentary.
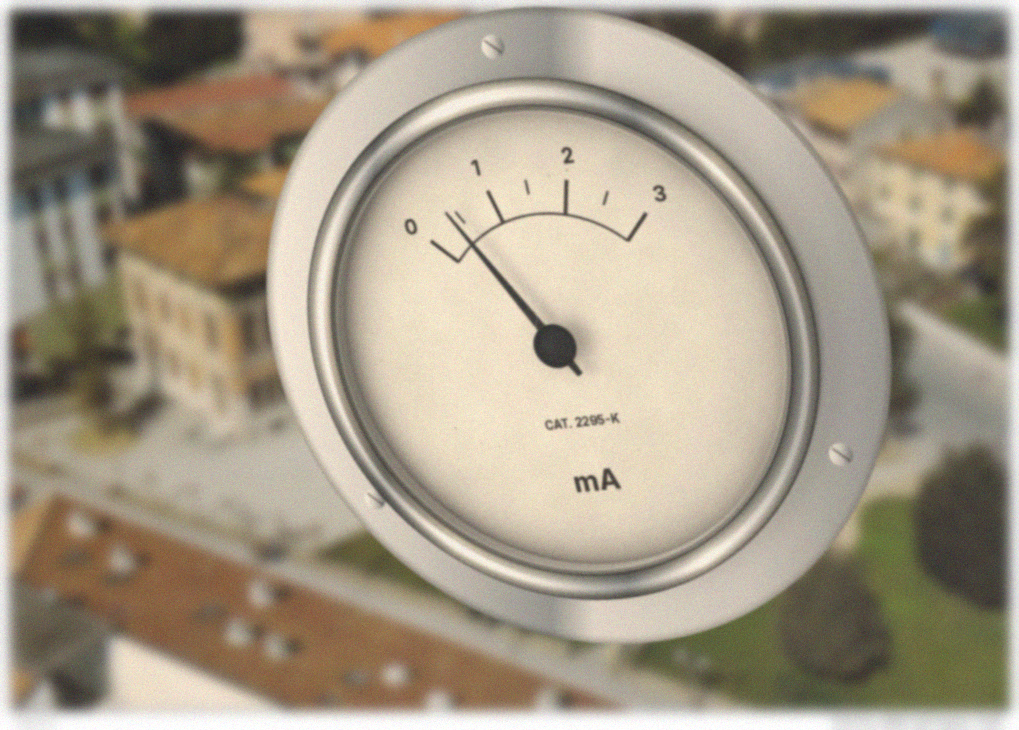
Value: 0.5 mA
